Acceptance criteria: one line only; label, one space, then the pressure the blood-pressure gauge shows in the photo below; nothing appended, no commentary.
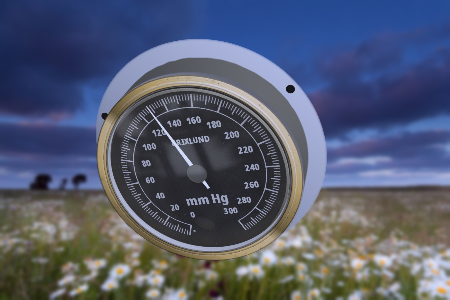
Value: 130 mmHg
